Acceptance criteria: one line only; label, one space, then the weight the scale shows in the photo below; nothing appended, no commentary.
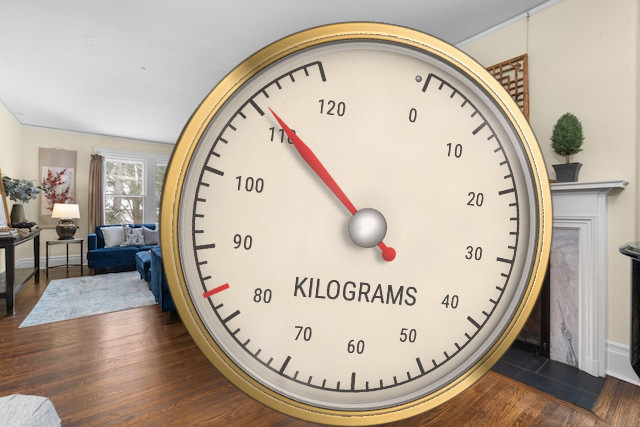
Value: 111 kg
